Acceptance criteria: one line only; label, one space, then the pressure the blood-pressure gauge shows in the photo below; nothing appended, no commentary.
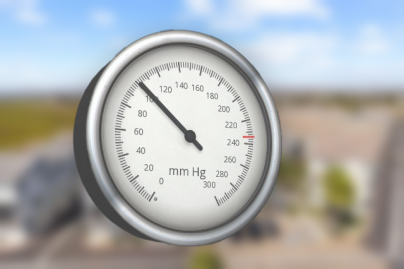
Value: 100 mmHg
